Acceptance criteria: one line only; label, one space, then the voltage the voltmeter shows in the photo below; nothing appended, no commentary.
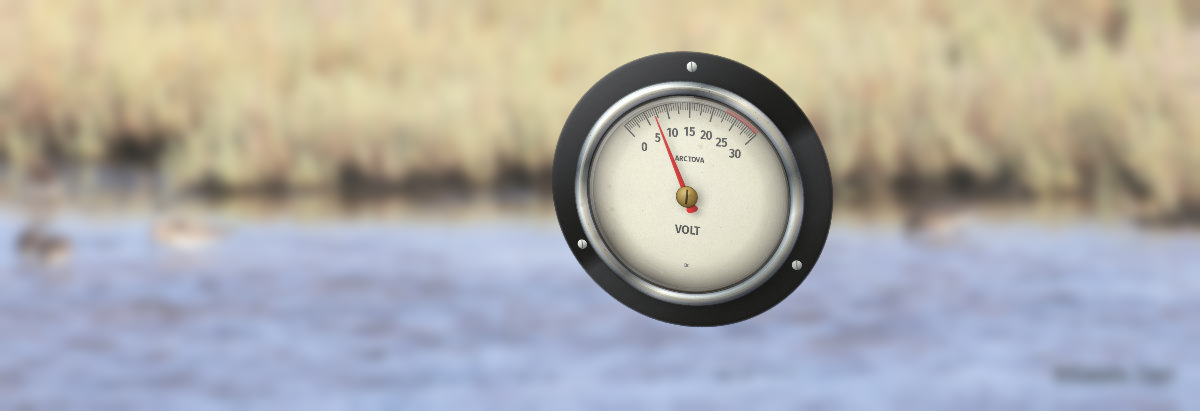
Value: 7.5 V
